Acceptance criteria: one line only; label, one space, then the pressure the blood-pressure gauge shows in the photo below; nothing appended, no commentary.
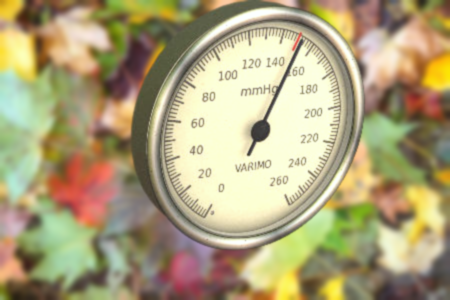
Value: 150 mmHg
